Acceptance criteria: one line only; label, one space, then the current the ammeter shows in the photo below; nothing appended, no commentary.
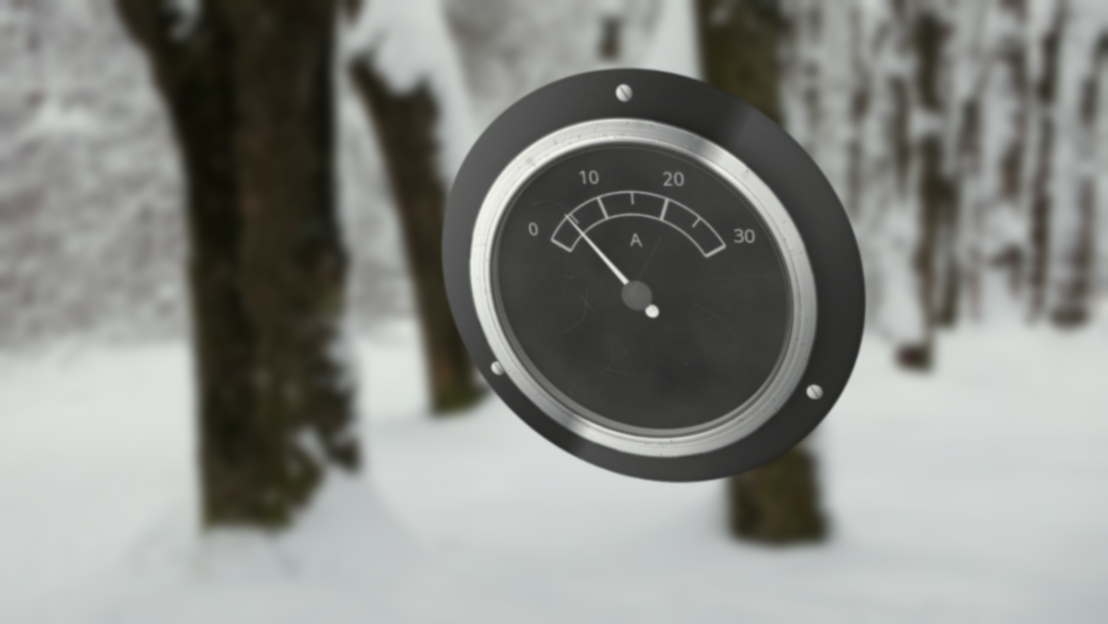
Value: 5 A
